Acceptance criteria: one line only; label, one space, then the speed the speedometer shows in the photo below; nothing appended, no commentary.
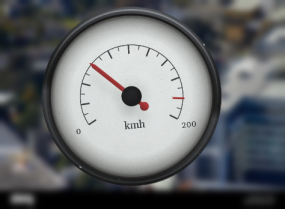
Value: 60 km/h
